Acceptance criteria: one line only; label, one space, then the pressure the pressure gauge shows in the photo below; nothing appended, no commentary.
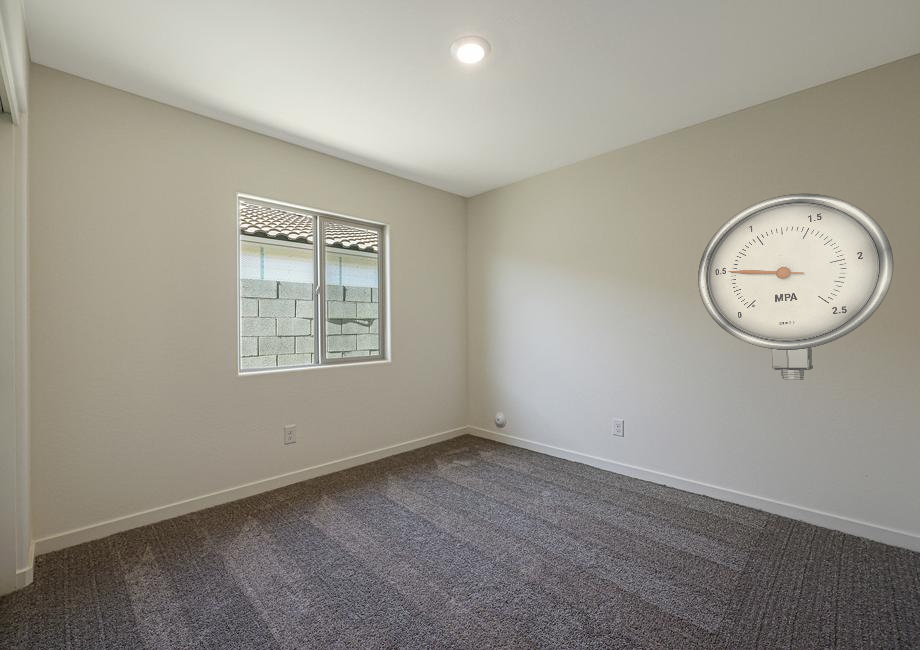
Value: 0.5 MPa
